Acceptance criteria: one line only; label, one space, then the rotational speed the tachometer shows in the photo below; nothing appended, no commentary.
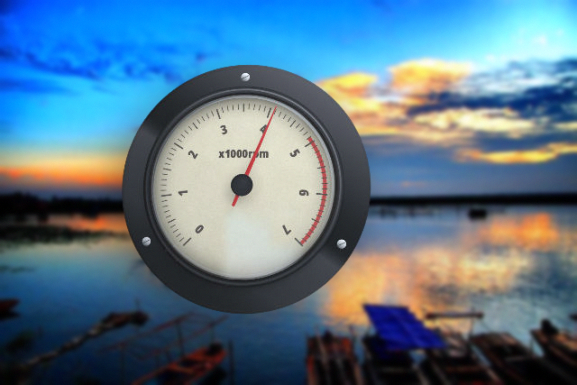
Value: 4100 rpm
